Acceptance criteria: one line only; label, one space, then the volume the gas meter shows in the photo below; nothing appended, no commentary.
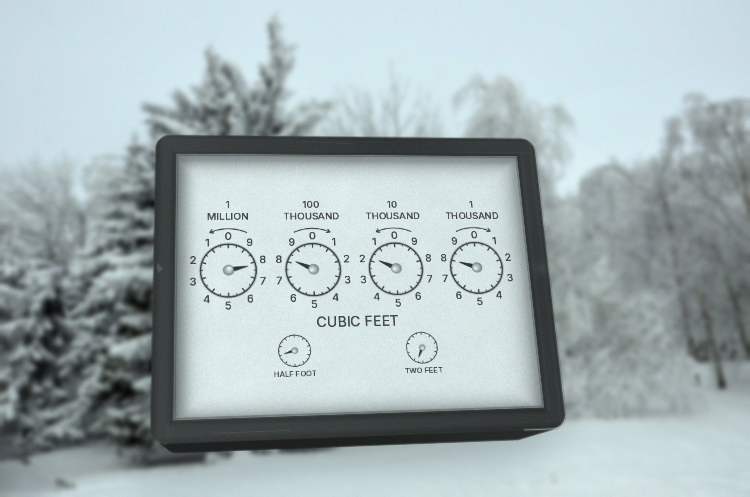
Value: 781800 ft³
